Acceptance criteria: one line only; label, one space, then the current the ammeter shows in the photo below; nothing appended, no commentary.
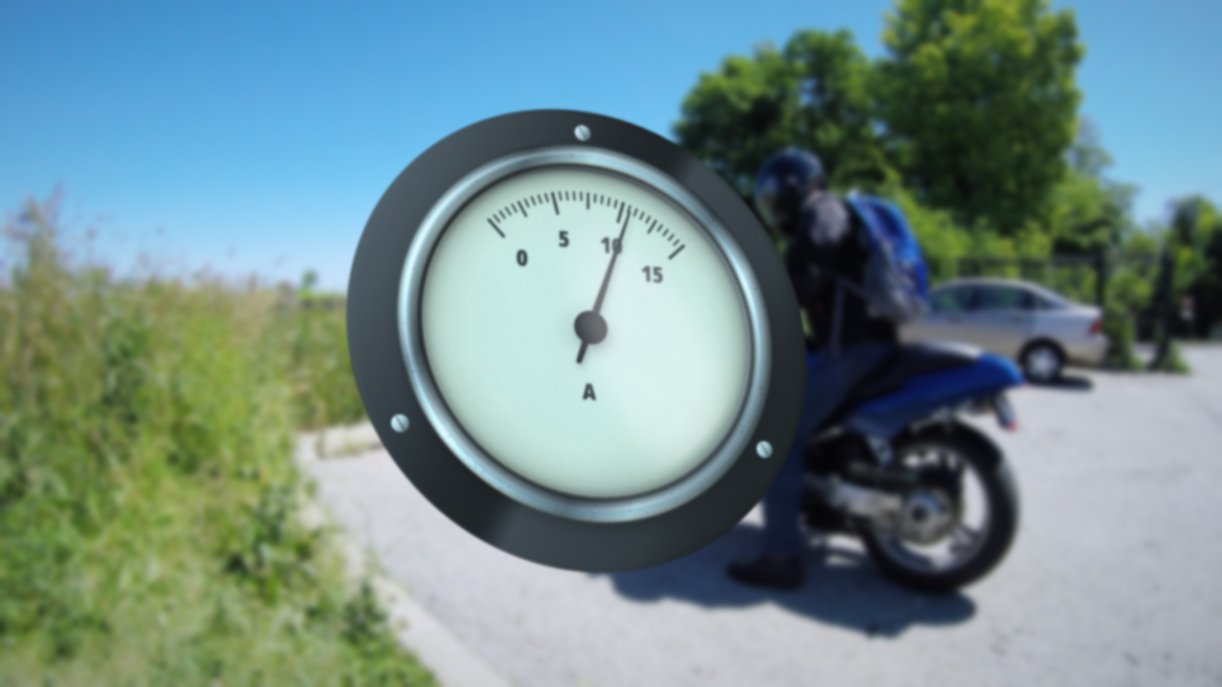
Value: 10.5 A
